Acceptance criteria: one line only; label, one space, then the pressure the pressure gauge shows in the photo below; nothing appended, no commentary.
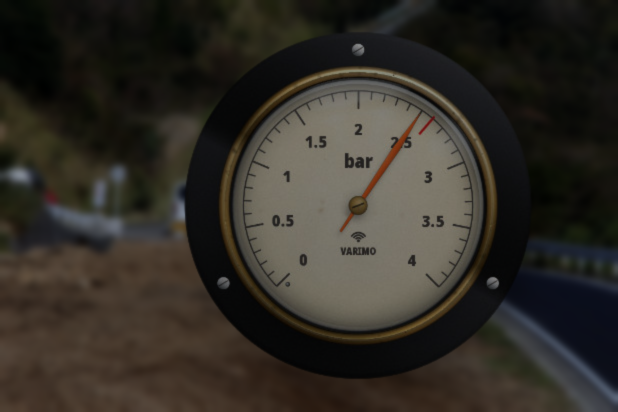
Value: 2.5 bar
